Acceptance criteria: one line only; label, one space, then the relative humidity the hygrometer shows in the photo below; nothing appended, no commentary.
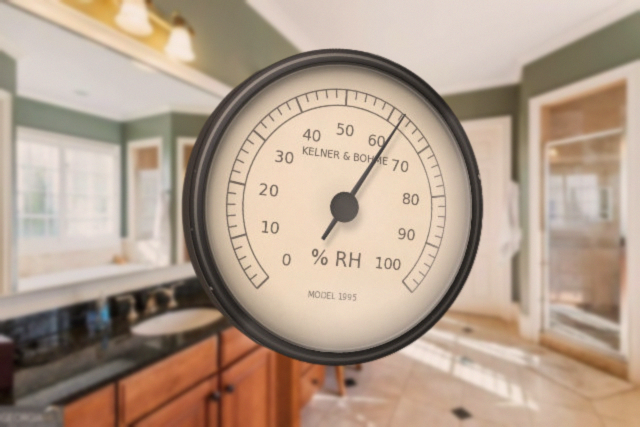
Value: 62 %
